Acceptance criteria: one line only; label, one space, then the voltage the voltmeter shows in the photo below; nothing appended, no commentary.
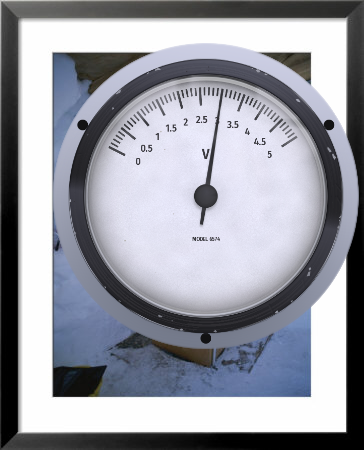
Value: 3 V
